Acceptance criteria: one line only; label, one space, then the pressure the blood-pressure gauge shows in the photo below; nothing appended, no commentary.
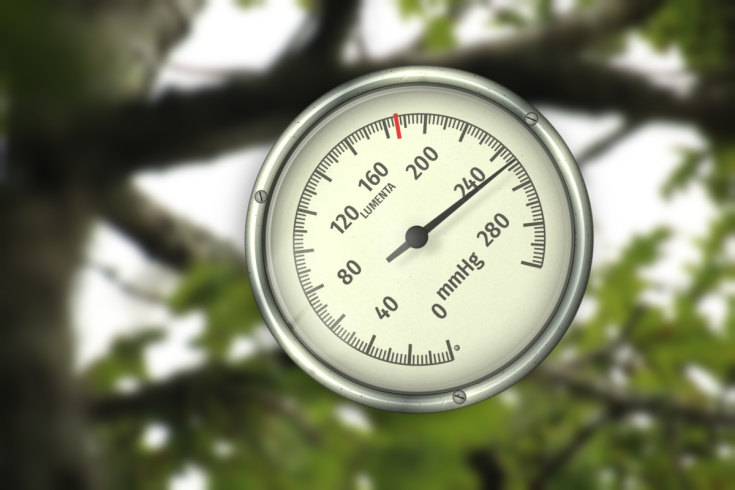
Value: 248 mmHg
